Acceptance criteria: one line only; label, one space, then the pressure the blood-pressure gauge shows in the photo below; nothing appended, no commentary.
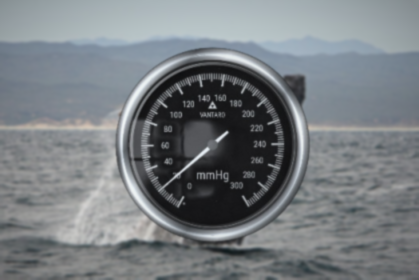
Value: 20 mmHg
